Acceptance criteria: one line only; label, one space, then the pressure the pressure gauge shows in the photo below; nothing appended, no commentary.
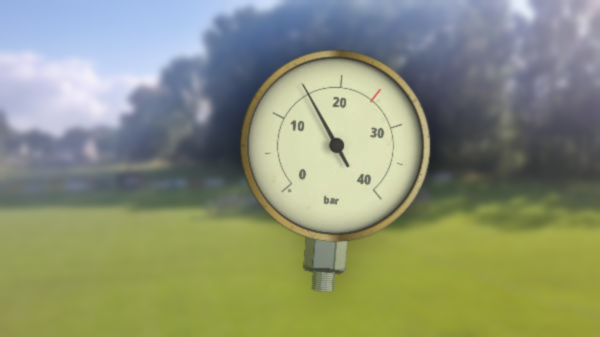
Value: 15 bar
